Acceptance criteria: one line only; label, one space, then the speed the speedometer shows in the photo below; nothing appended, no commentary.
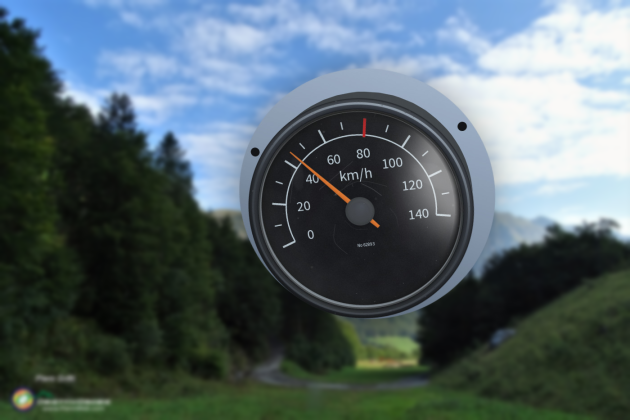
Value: 45 km/h
